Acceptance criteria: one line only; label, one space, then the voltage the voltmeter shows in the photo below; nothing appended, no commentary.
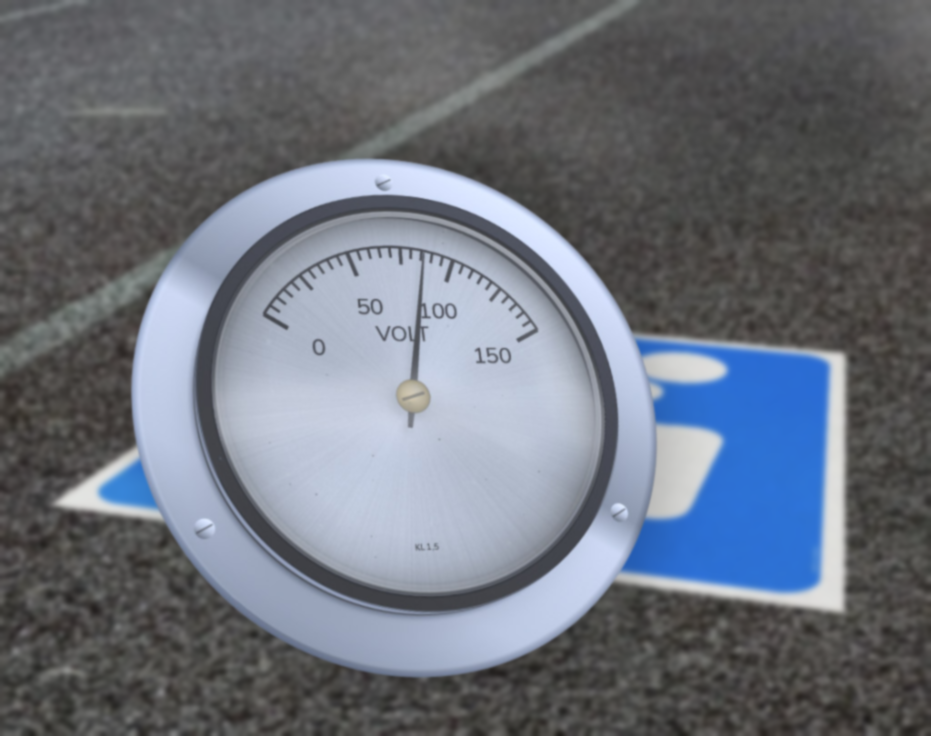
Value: 85 V
